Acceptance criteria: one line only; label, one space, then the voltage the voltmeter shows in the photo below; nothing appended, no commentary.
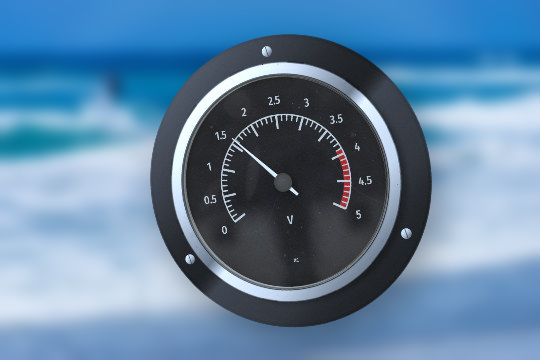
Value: 1.6 V
